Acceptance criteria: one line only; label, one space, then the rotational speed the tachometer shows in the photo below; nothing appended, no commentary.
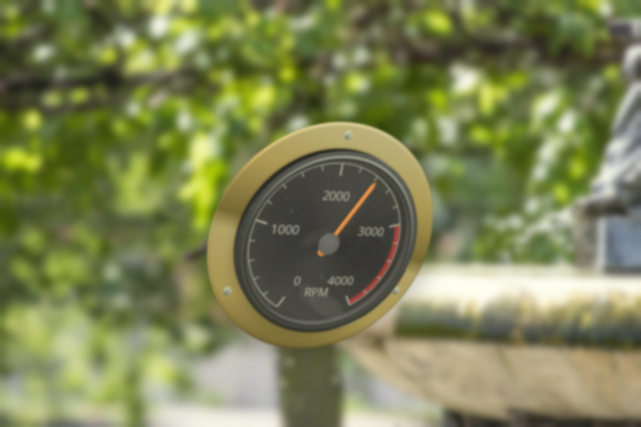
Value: 2400 rpm
